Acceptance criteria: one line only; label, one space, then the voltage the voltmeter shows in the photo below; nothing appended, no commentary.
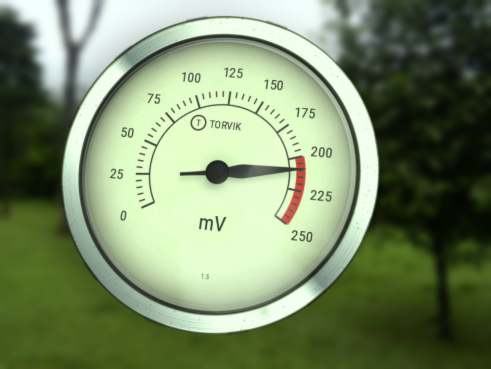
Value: 210 mV
